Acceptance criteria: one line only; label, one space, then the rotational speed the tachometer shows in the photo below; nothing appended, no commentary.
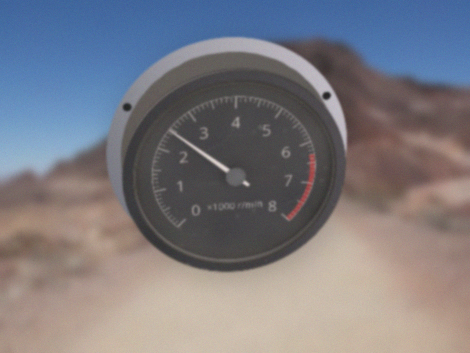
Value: 2500 rpm
